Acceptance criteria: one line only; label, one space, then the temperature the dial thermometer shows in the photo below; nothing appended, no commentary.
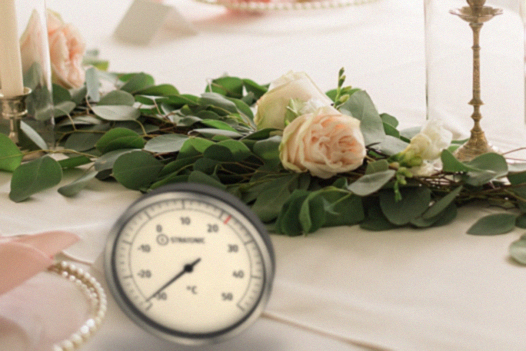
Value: -28 °C
